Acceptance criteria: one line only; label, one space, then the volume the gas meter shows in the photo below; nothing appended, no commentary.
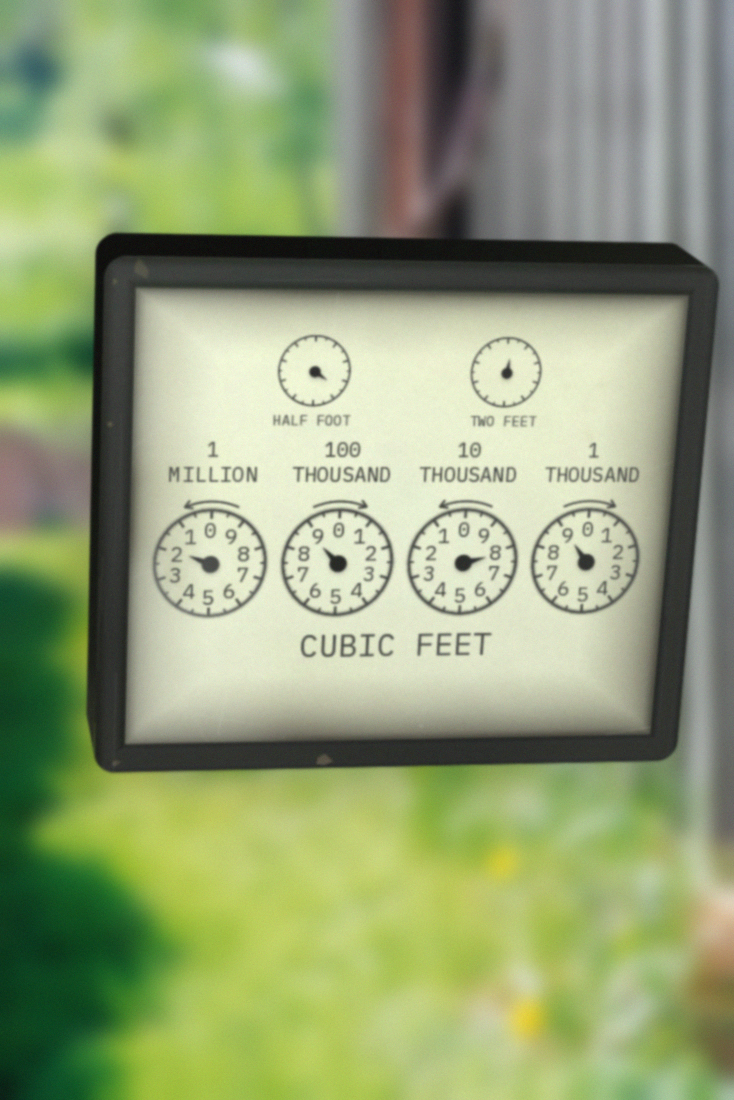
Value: 187900 ft³
